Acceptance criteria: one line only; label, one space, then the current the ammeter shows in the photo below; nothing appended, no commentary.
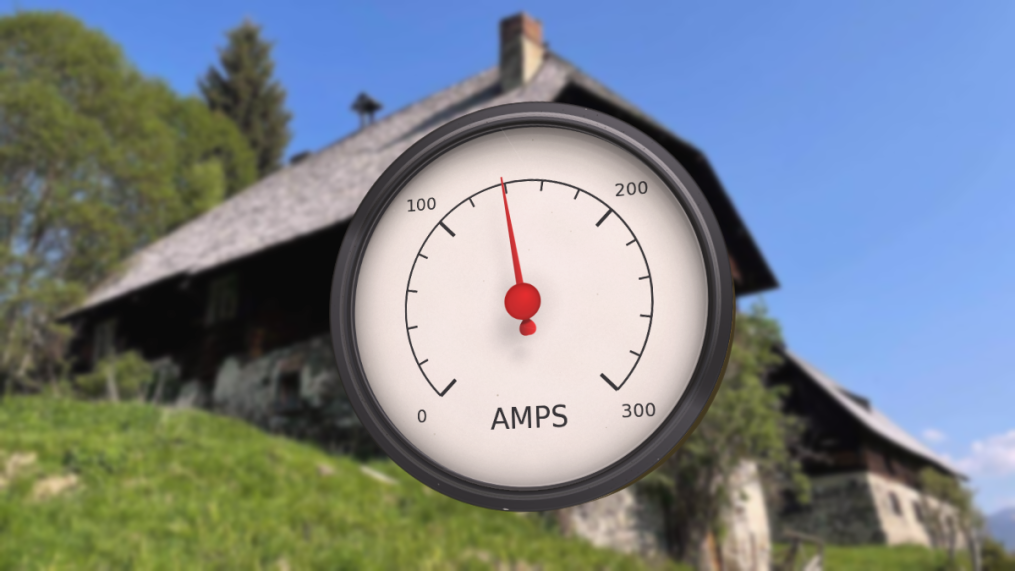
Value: 140 A
